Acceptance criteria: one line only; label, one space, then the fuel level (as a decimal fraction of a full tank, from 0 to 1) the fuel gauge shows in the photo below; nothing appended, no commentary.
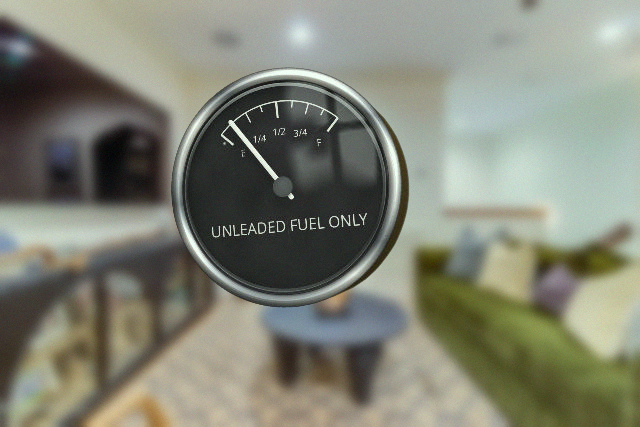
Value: 0.125
